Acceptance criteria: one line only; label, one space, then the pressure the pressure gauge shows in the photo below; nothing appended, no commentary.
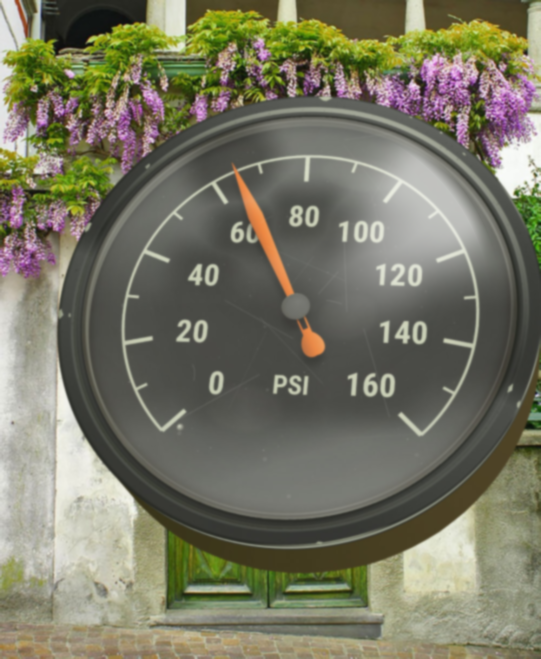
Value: 65 psi
